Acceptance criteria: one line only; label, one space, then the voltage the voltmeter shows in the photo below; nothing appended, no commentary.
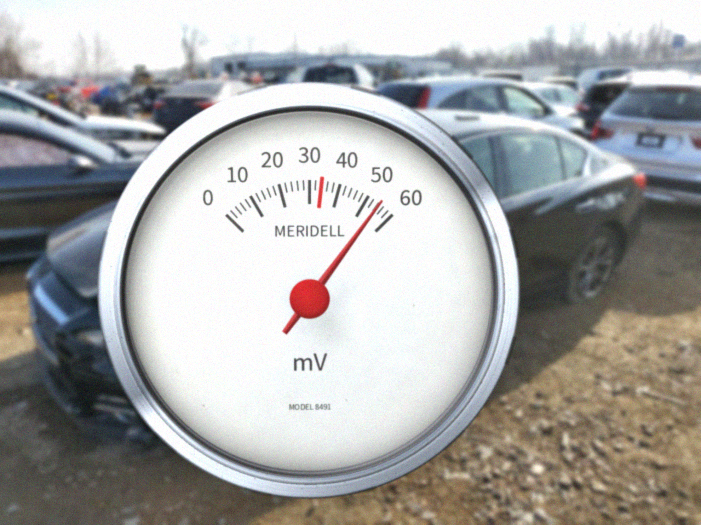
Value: 54 mV
